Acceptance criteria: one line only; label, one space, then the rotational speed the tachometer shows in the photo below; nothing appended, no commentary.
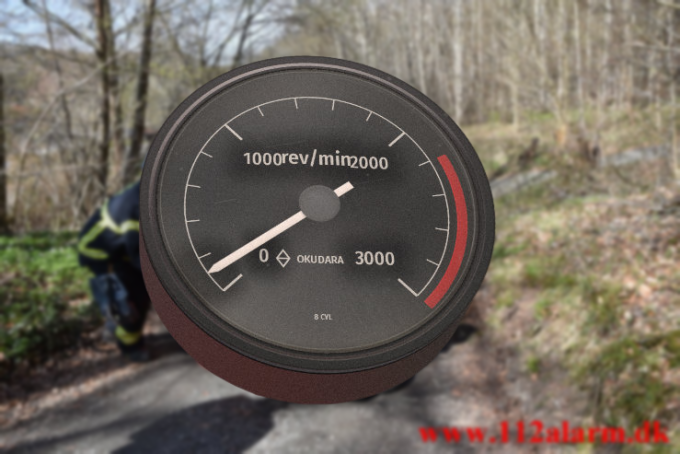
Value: 100 rpm
